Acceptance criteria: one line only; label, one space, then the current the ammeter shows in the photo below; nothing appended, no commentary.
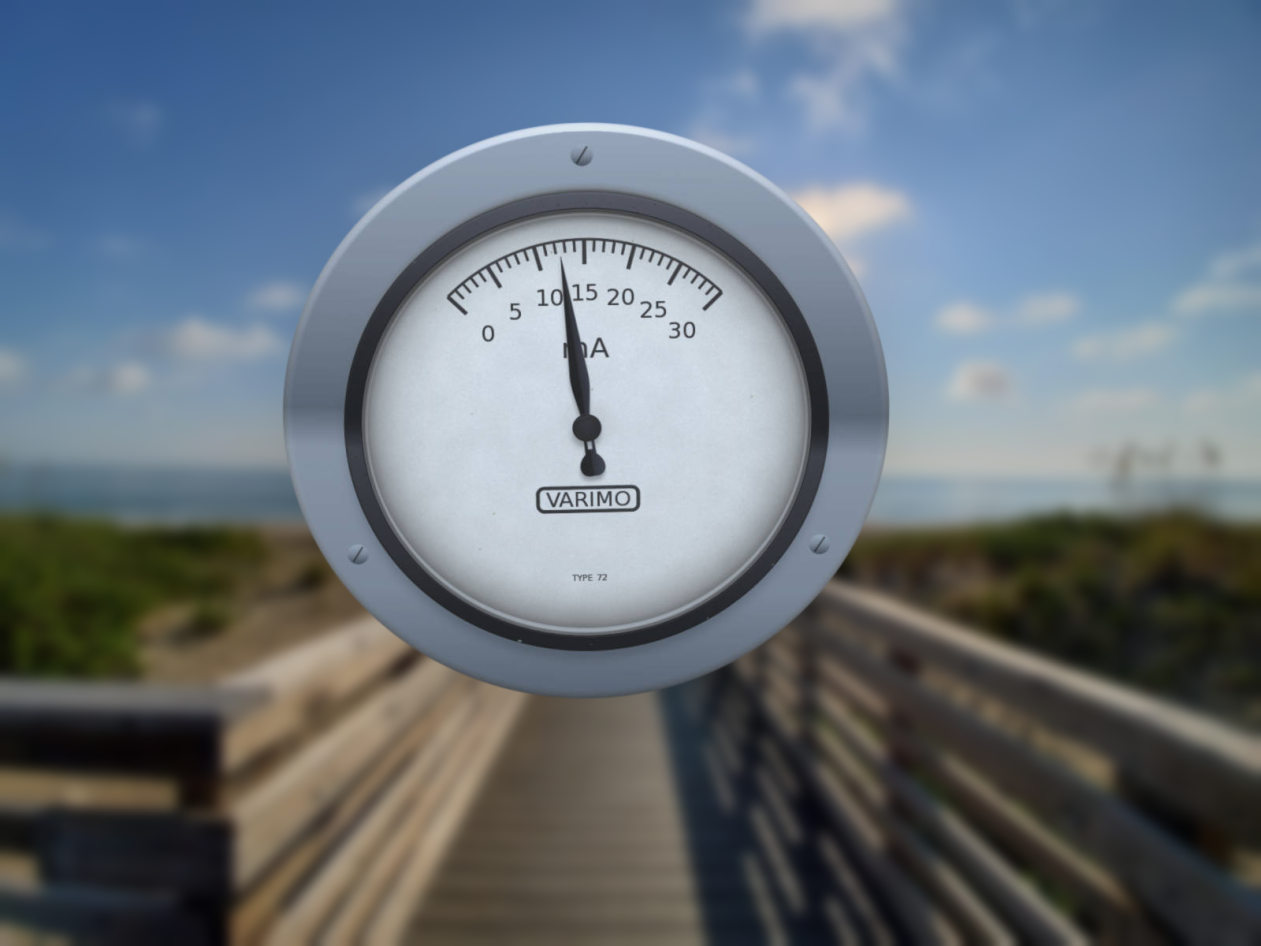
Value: 12.5 mA
